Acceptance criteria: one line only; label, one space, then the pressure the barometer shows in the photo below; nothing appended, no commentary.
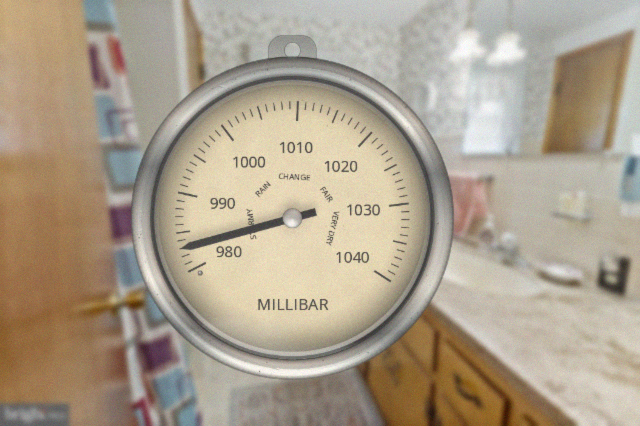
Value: 983 mbar
